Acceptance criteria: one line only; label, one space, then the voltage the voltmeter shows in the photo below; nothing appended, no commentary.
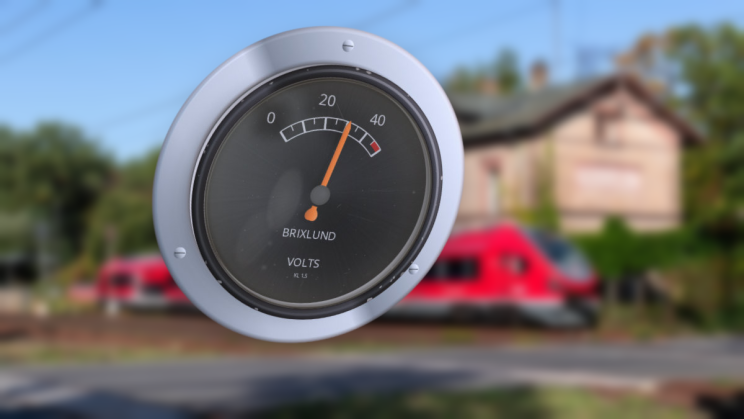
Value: 30 V
